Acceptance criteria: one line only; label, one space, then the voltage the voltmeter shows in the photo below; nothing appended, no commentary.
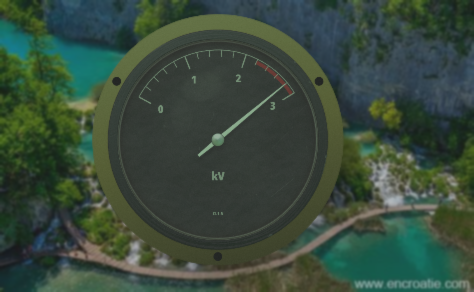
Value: 2.8 kV
